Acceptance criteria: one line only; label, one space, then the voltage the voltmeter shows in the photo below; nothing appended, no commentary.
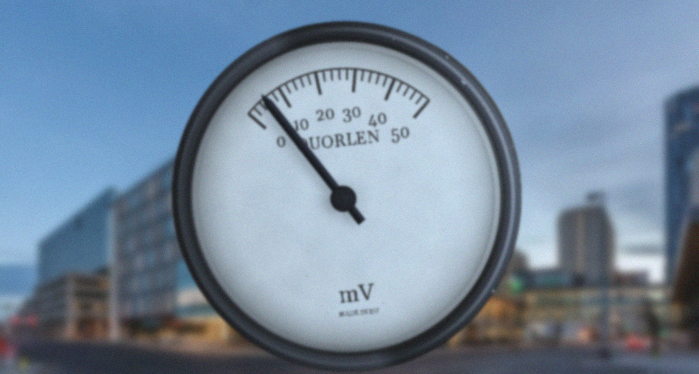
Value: 6 mV
